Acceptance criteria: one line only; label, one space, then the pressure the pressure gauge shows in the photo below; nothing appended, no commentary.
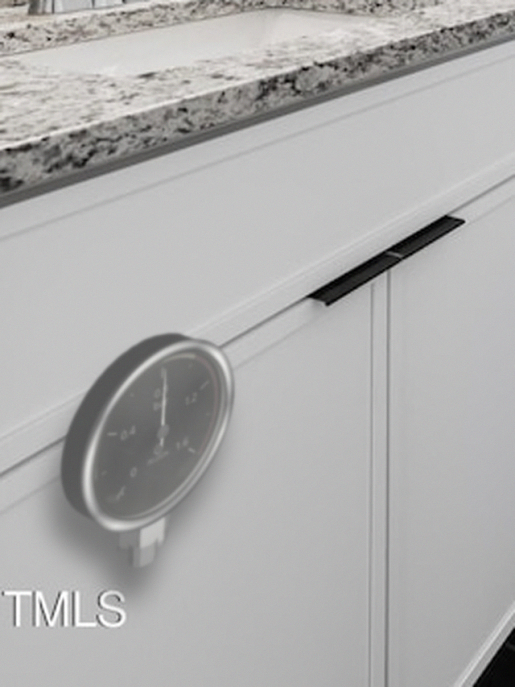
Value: 0.8 bar
